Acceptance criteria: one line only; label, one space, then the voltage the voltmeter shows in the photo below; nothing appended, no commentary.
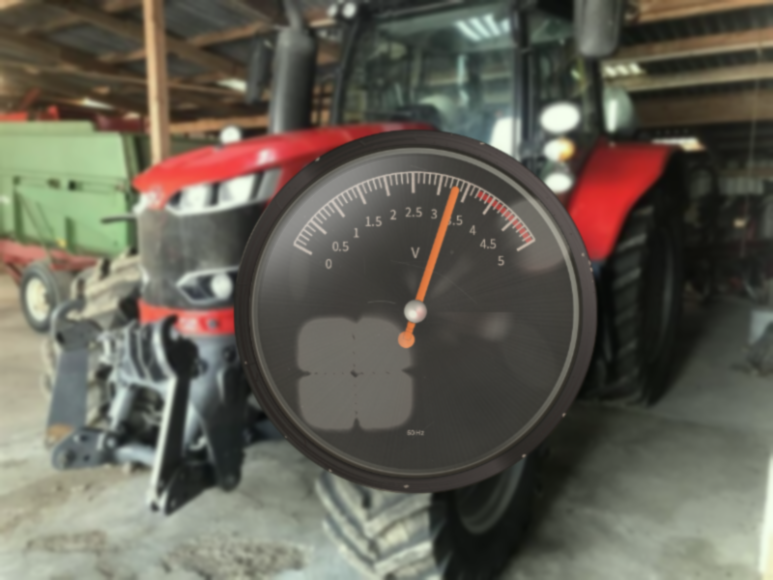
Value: 3.3 V
